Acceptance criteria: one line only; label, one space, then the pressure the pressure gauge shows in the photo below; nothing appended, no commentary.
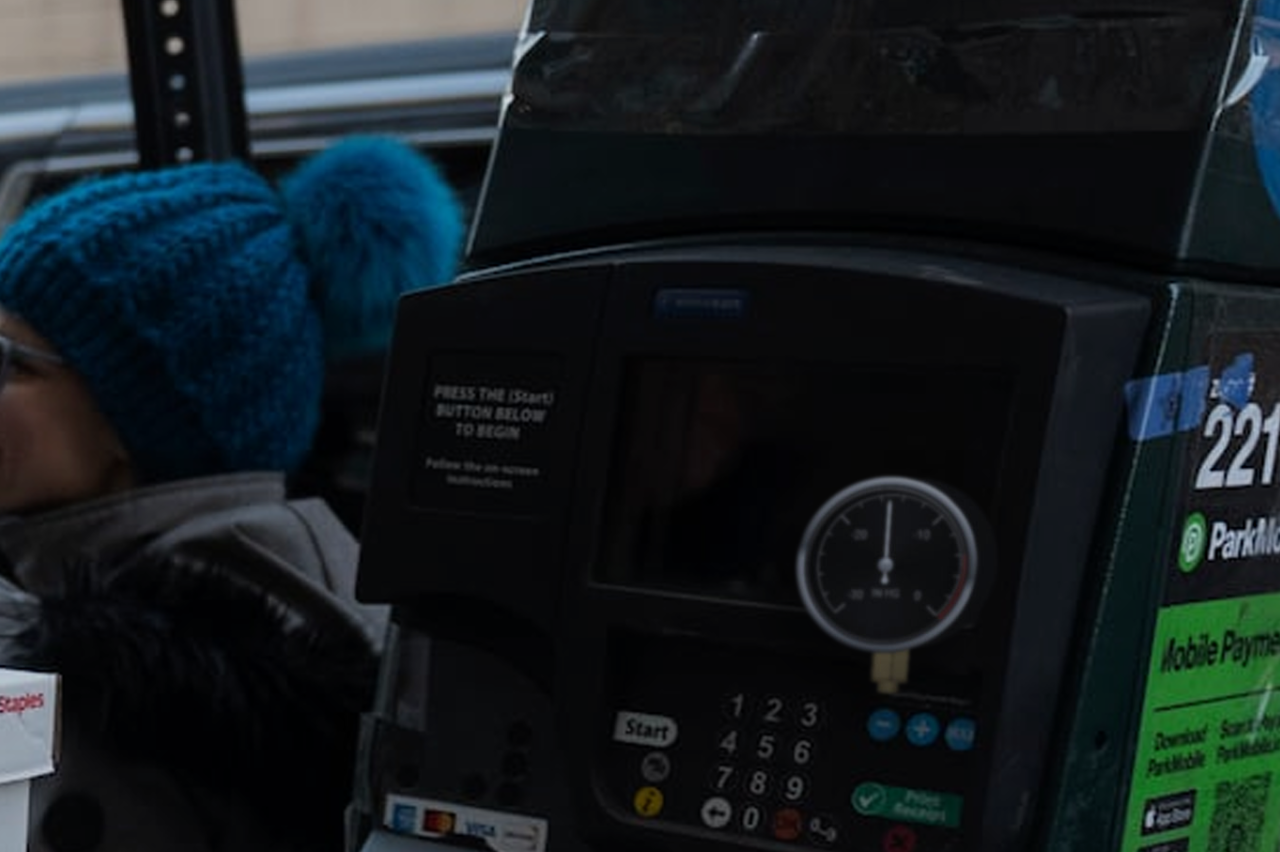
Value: -15 inHg
